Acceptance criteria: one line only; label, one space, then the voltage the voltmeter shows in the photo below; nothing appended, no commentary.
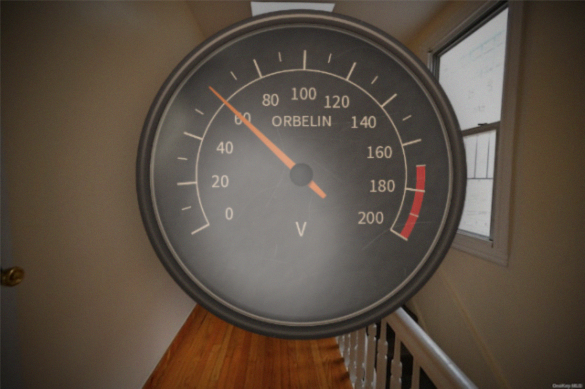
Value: 60 V
